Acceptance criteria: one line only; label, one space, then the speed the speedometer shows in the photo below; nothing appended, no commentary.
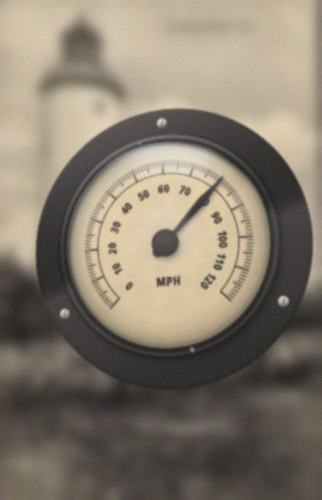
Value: 80 mph
